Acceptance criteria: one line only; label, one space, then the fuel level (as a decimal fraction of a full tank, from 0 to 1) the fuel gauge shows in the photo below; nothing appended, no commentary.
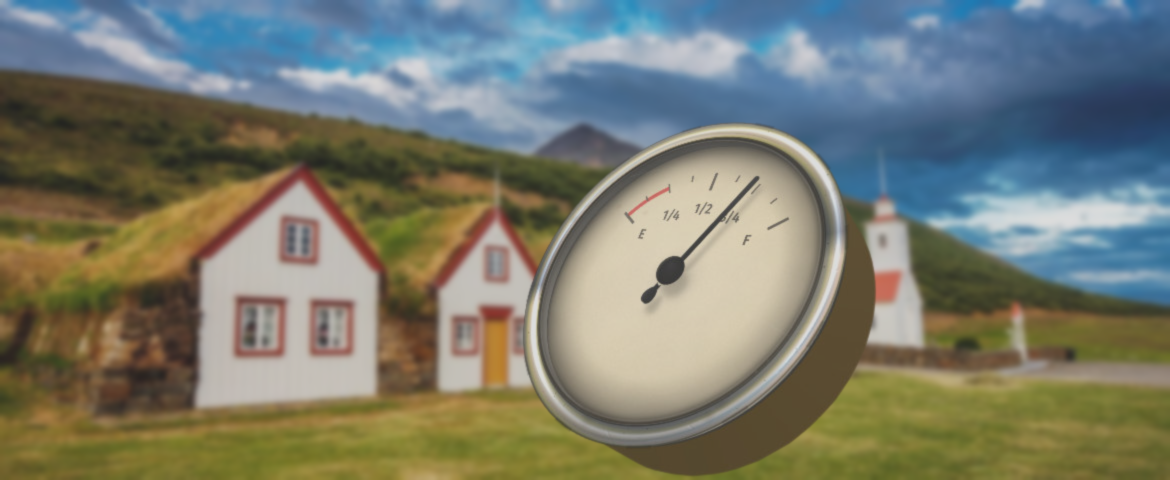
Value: 0.75
